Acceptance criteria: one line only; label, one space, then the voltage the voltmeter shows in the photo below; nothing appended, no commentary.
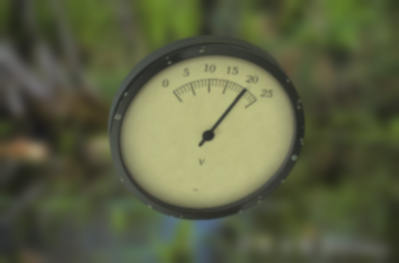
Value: 20 V
